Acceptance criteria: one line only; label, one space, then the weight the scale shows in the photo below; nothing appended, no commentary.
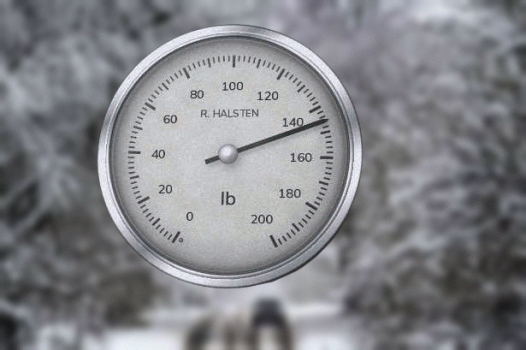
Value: 146 lb
